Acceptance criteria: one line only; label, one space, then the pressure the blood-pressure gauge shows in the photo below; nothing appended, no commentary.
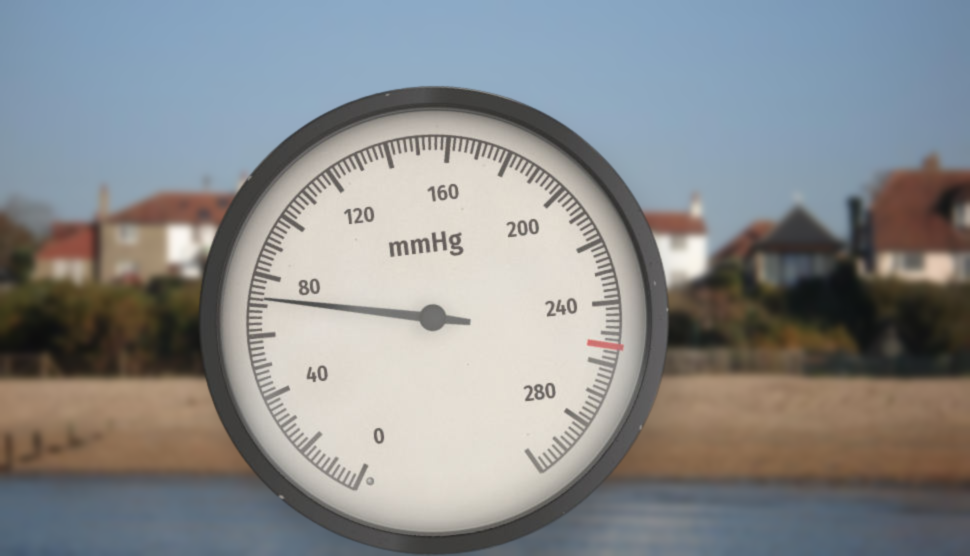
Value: 72 mmHg
